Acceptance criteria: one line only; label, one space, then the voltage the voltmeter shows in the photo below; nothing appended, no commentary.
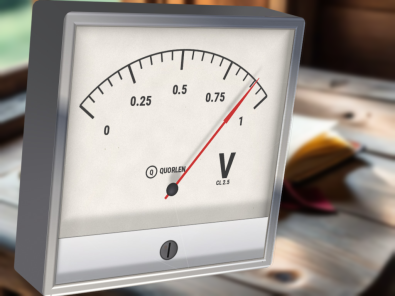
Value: 0.9 V
